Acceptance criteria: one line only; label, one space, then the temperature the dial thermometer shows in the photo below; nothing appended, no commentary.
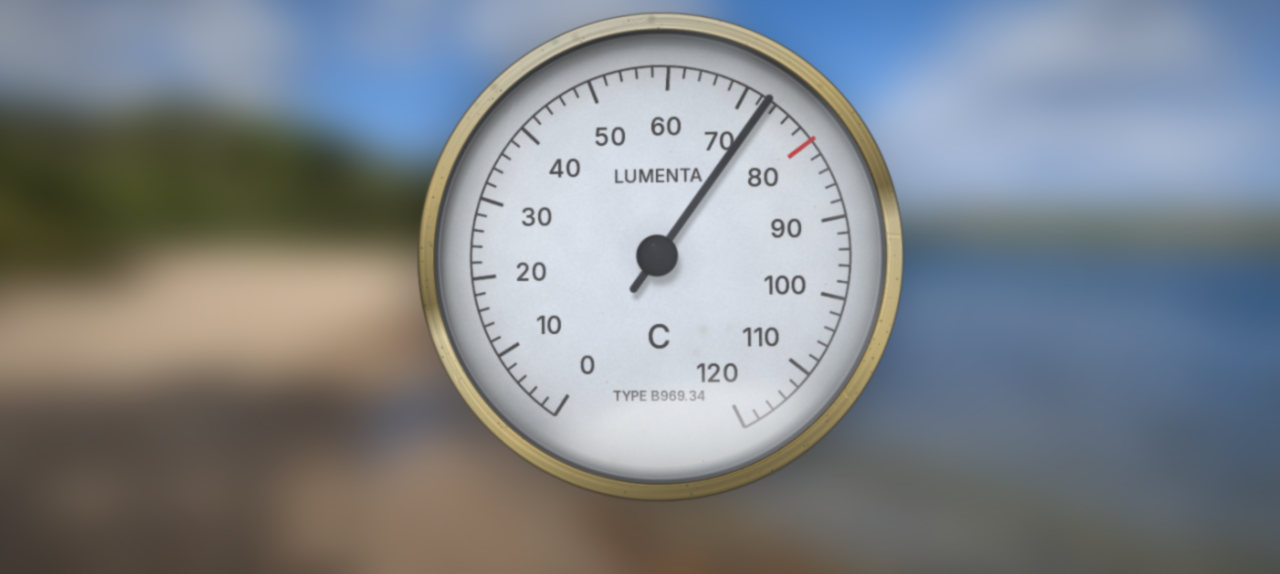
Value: 73 °C
